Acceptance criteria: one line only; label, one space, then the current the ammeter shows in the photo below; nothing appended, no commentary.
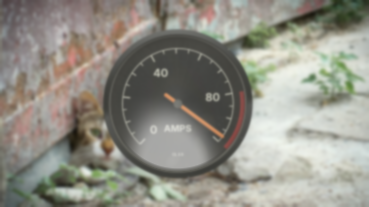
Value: 97.5 A
